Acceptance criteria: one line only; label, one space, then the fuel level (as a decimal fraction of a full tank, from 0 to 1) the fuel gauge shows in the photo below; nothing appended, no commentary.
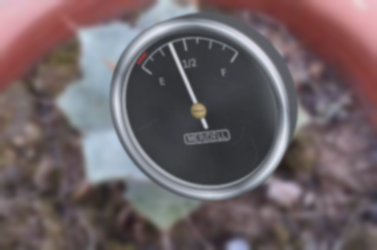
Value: 0.375
